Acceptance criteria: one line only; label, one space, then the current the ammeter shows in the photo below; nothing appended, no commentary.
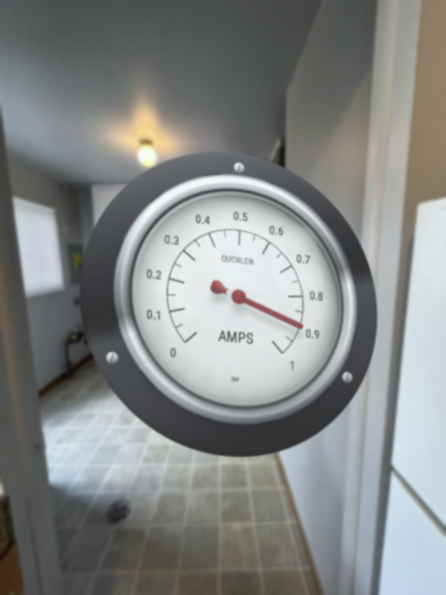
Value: 0.9 A
